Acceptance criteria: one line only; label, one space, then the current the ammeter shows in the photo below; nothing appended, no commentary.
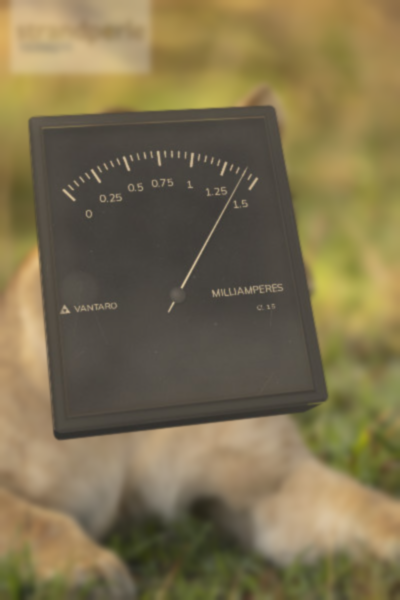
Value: 1.4 mA
